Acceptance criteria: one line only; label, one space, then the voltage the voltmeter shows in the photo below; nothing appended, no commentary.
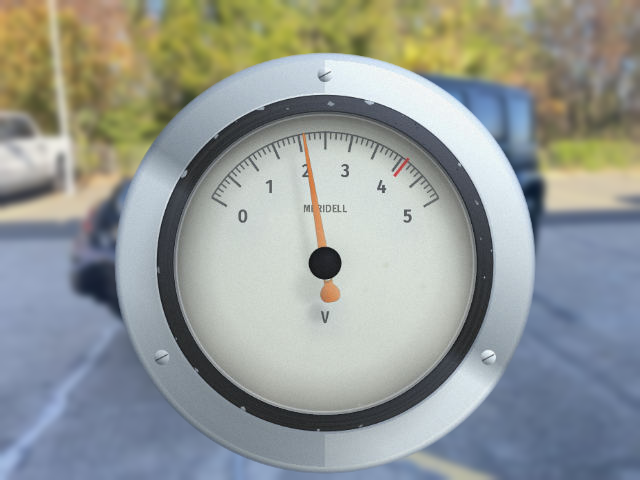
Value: 2.1 V
